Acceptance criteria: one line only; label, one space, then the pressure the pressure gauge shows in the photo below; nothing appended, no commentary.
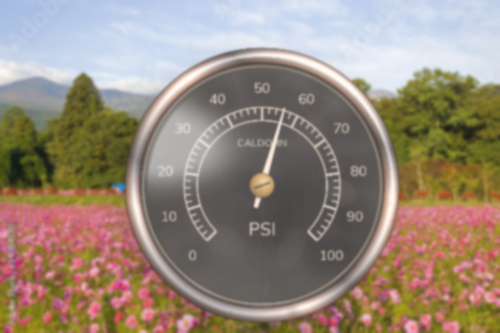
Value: 56 psi
